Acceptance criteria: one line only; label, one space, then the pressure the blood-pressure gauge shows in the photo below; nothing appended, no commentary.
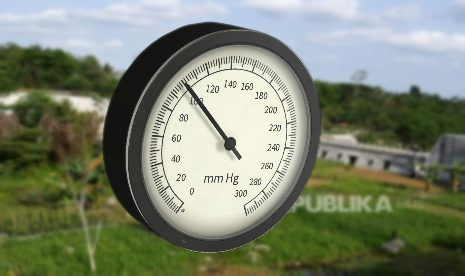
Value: 100 mmHg
